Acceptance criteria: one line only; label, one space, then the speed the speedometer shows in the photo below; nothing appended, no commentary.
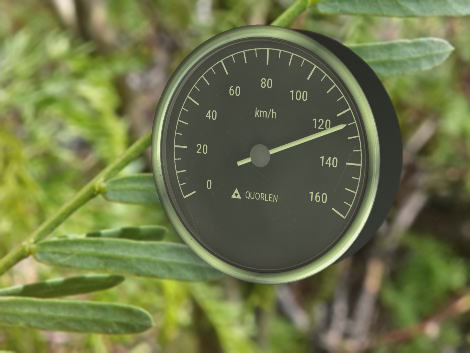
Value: 125 km/h
